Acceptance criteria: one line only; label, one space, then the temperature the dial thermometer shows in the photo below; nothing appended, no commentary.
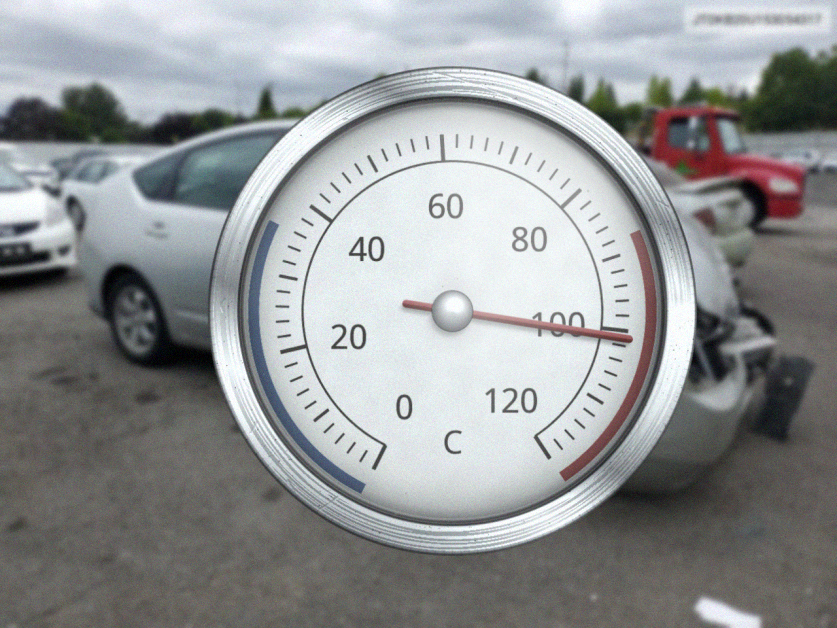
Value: 101 °C
